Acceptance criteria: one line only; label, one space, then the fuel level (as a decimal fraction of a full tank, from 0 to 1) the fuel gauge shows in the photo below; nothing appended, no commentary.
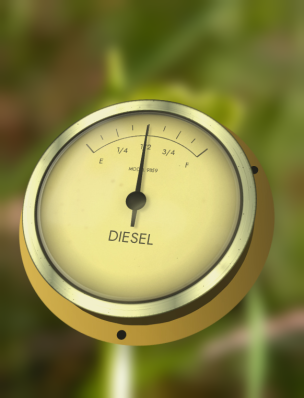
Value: 0.5
